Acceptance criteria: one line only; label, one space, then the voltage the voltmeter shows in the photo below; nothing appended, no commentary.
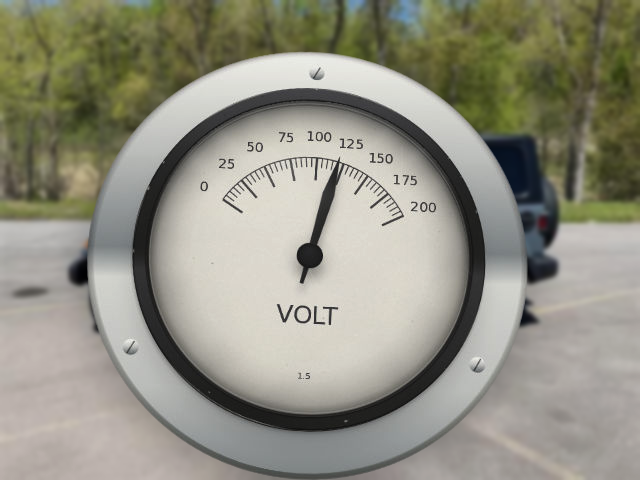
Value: 120 V
